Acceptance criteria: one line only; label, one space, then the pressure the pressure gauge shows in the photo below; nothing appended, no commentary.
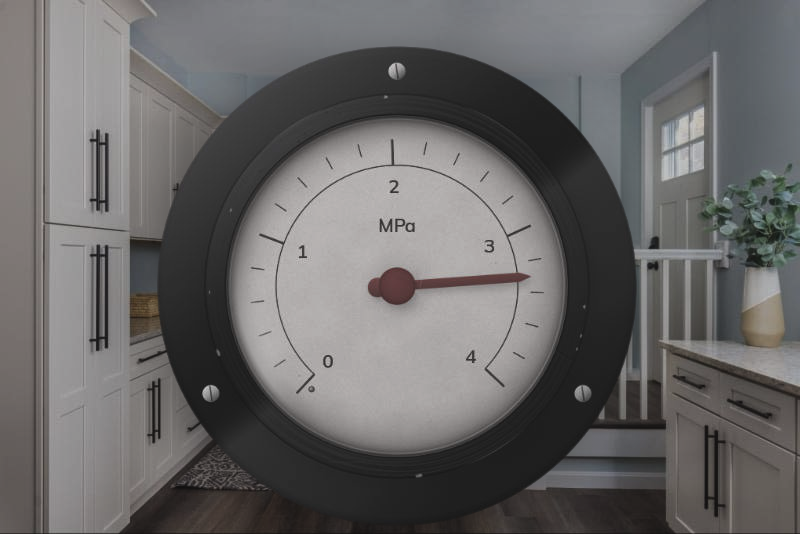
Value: 3.3 MPa
